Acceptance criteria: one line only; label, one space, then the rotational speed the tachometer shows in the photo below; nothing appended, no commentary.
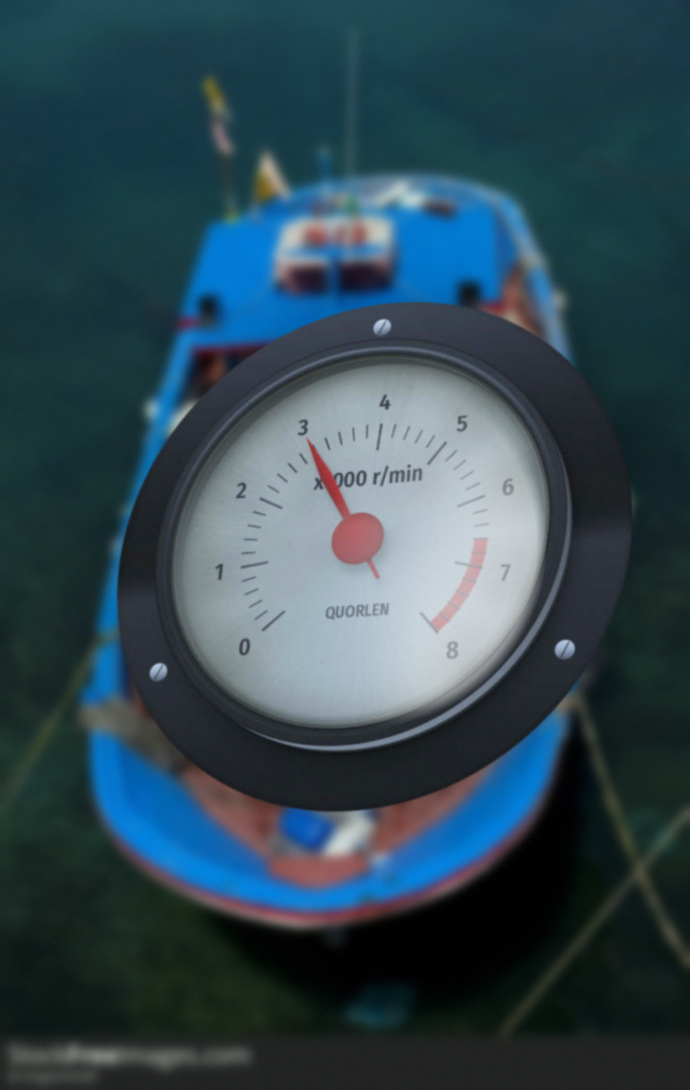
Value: 3000 rpm
